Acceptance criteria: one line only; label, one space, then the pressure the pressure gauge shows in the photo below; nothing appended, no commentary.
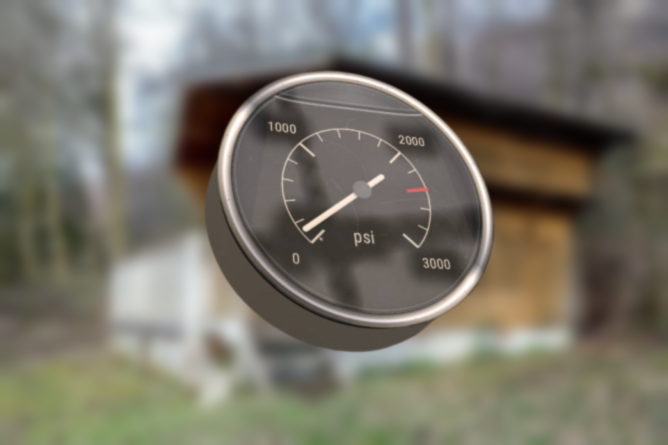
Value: 100 psi
